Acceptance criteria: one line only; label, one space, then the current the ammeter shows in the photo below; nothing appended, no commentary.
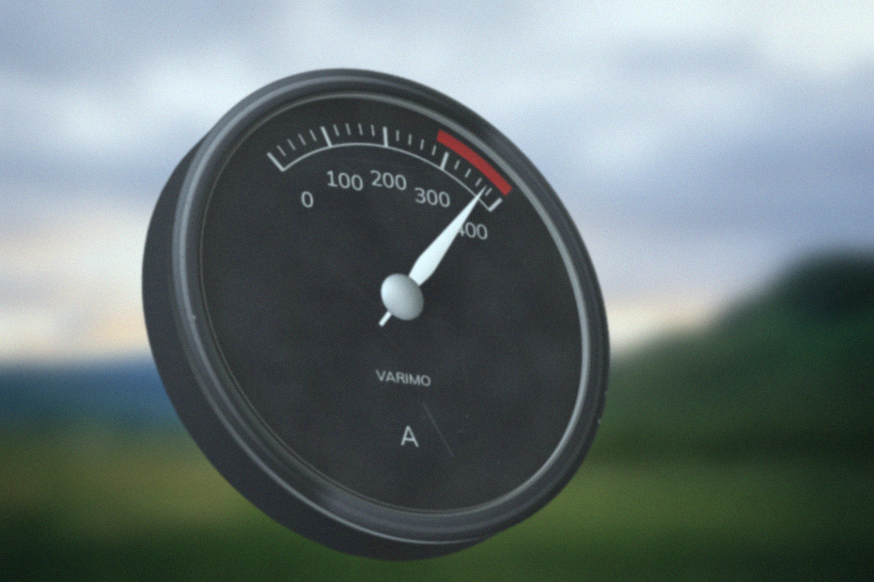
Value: 370 A
